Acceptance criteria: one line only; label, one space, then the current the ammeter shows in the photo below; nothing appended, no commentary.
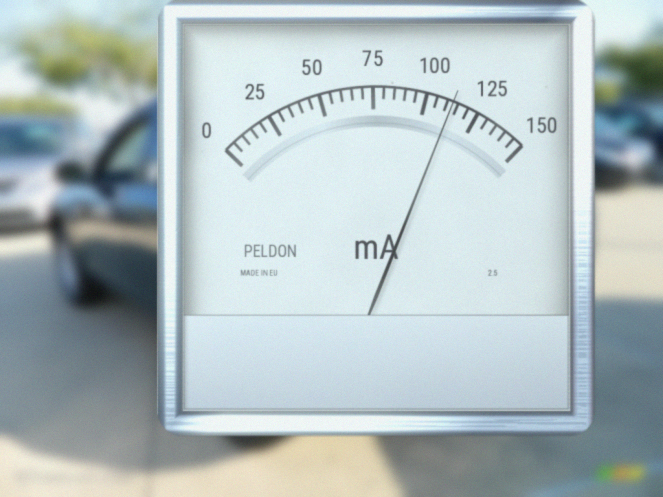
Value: 112.5 mA
